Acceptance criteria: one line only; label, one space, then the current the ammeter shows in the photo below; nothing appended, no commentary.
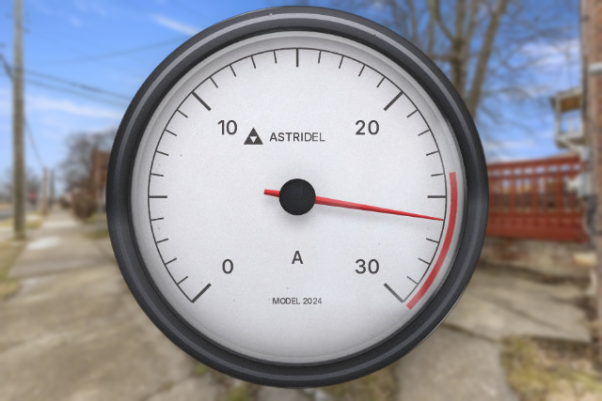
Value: 26 A
